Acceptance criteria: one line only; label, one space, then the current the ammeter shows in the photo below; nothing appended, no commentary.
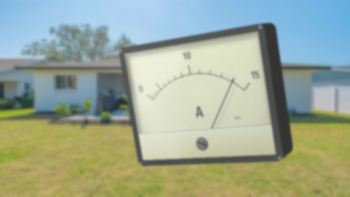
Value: 14 A
